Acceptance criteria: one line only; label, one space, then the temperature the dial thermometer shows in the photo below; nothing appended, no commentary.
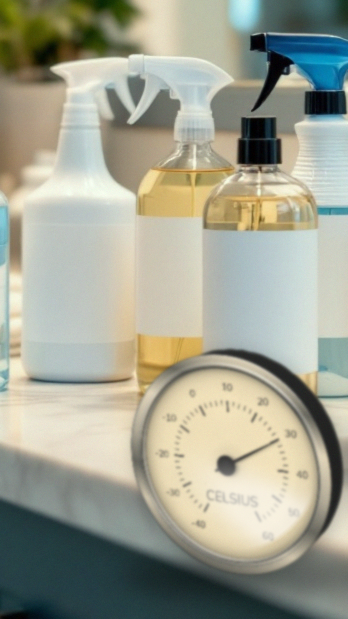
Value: 30 °C
